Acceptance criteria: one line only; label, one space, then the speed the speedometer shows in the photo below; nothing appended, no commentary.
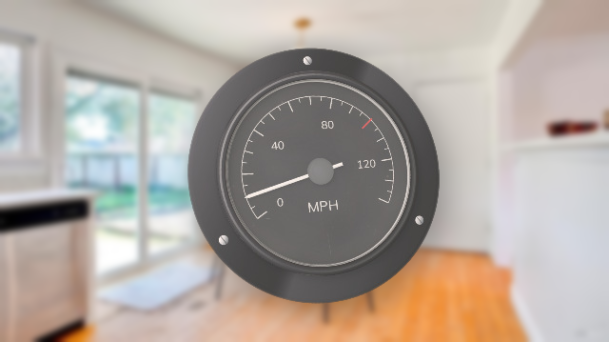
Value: 10 mph
